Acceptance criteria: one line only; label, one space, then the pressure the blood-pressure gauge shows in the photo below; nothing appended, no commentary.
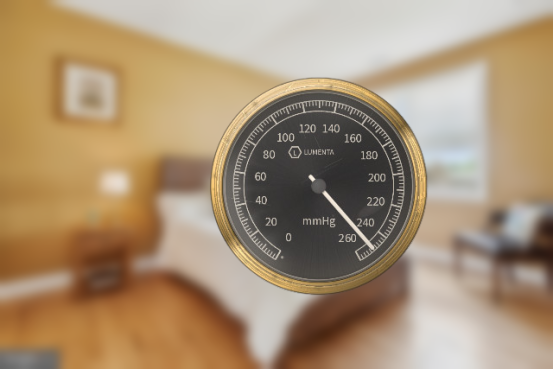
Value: 250 mmHg
